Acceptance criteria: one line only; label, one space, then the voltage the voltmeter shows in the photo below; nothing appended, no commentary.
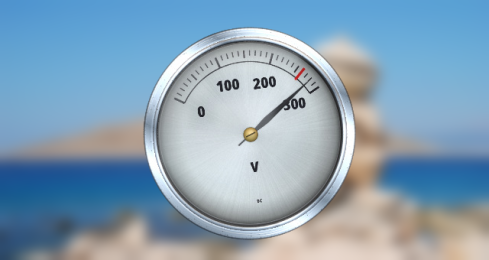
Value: 280 V
